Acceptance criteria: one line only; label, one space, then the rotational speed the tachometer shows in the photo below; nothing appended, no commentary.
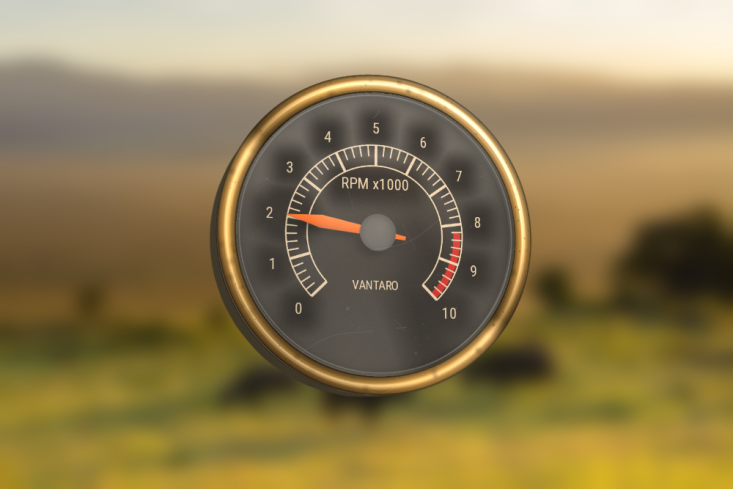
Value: 2000 rpm
